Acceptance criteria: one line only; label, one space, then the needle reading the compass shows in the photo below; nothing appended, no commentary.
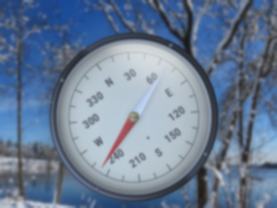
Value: 247.5 °
